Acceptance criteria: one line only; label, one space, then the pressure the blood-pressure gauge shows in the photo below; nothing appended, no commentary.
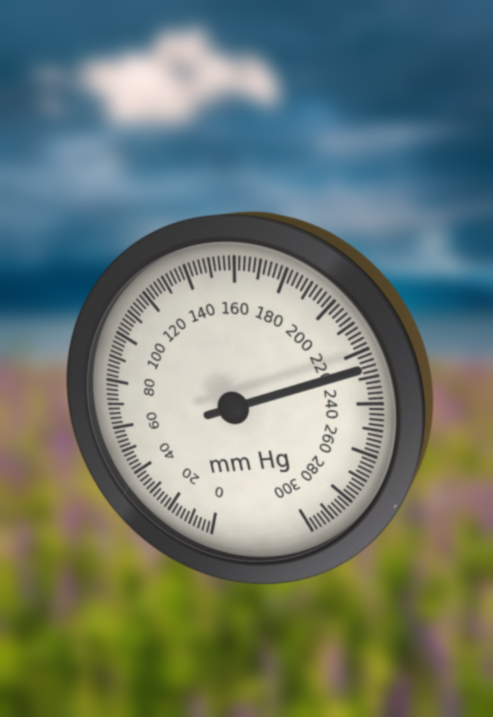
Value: 226 mmHg
